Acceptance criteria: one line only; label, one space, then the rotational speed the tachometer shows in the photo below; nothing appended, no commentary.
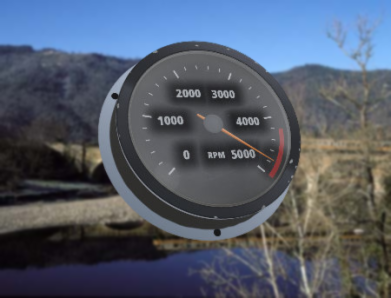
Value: 4800 rpm
